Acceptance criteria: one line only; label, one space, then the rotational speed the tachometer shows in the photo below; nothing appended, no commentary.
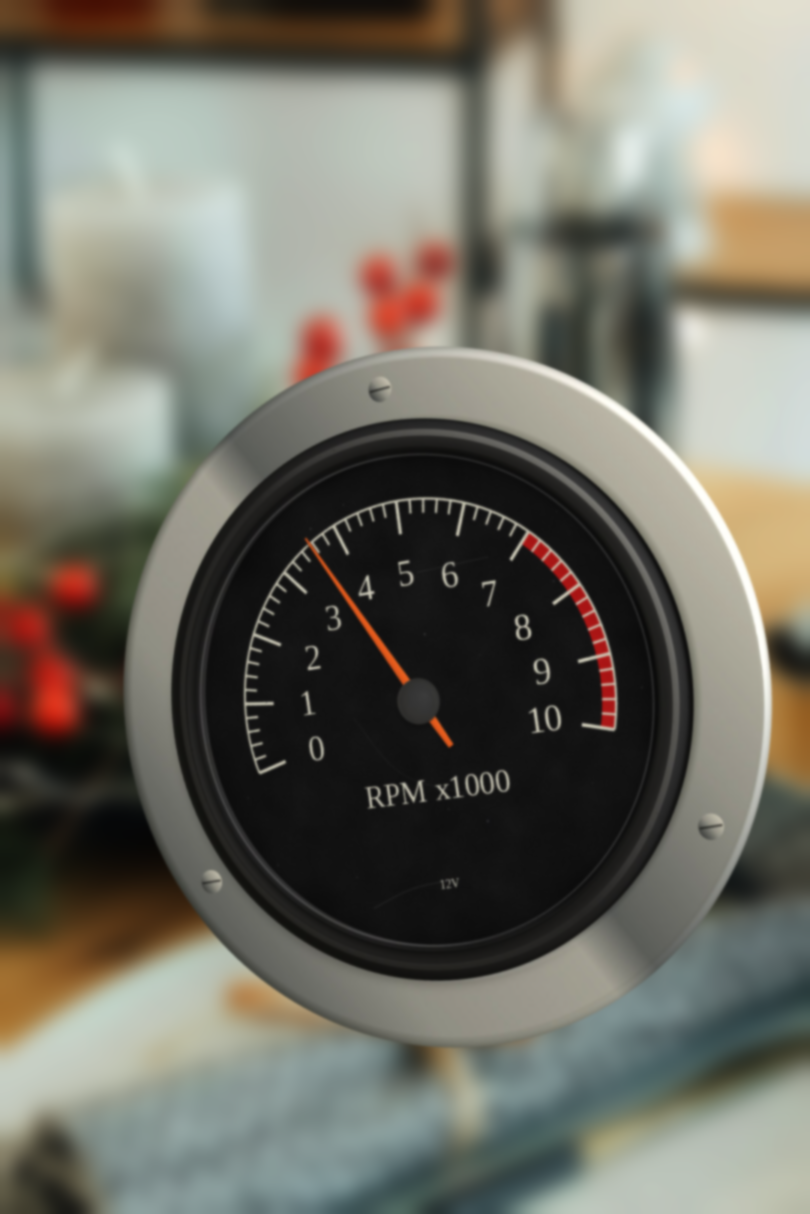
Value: 3600 rpm
